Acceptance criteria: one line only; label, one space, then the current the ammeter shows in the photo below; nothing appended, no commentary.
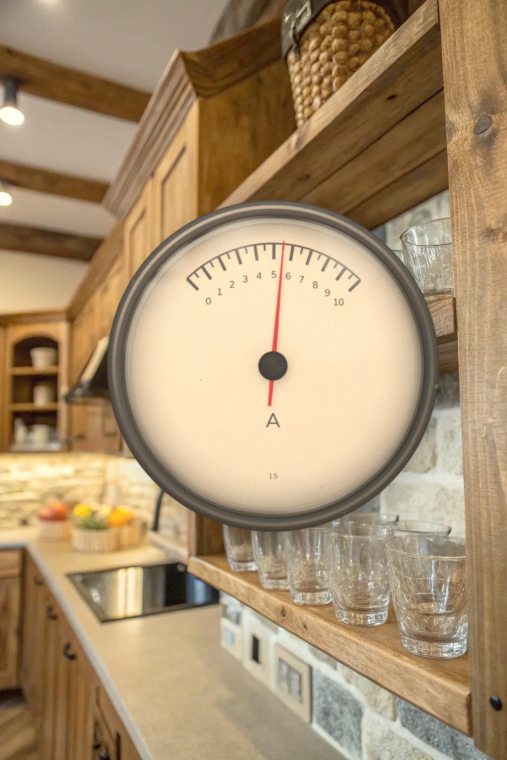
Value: 5.5 A
